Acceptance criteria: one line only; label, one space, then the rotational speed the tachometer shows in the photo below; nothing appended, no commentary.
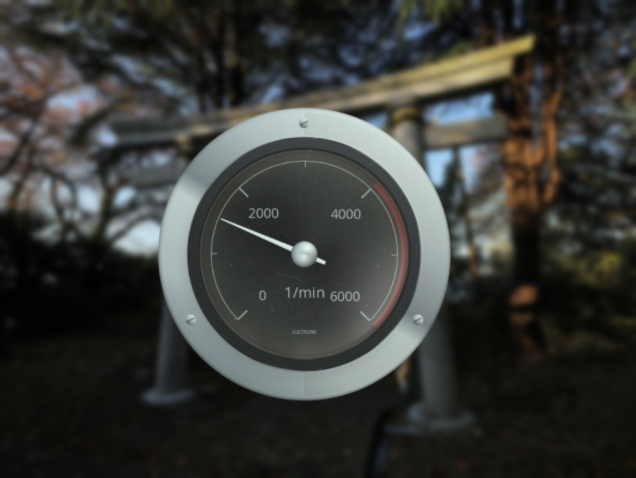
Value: 1500 rpm
